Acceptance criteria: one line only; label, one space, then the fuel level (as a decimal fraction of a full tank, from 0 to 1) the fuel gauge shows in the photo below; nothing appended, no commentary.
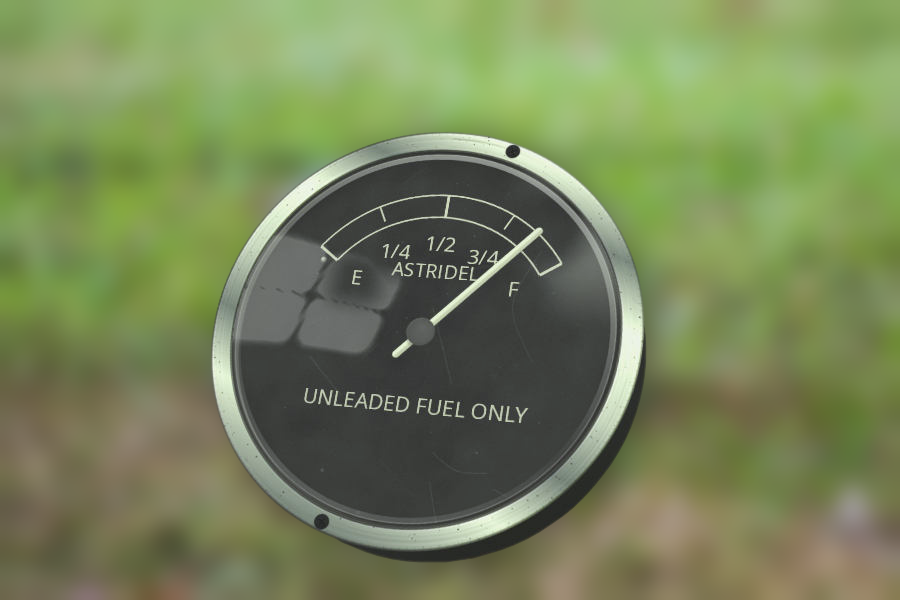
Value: 0.875
